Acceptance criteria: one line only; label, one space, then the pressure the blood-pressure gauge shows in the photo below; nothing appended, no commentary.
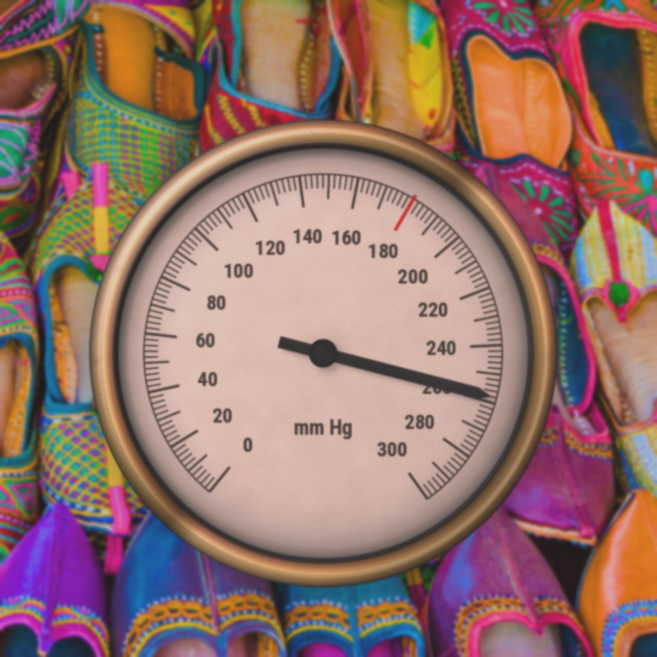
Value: 258 mmHg
